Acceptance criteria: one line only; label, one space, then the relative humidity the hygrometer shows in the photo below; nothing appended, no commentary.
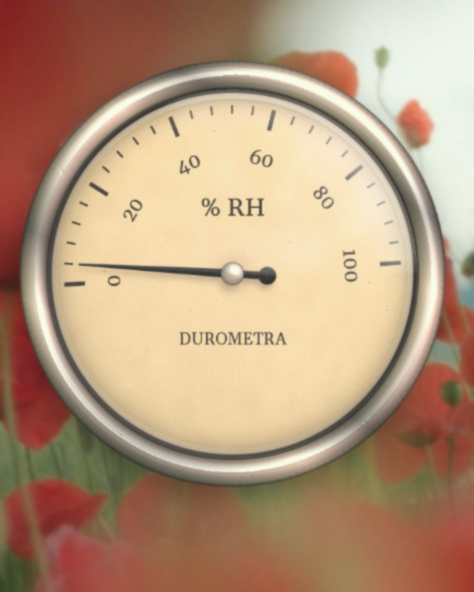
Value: 4 %
